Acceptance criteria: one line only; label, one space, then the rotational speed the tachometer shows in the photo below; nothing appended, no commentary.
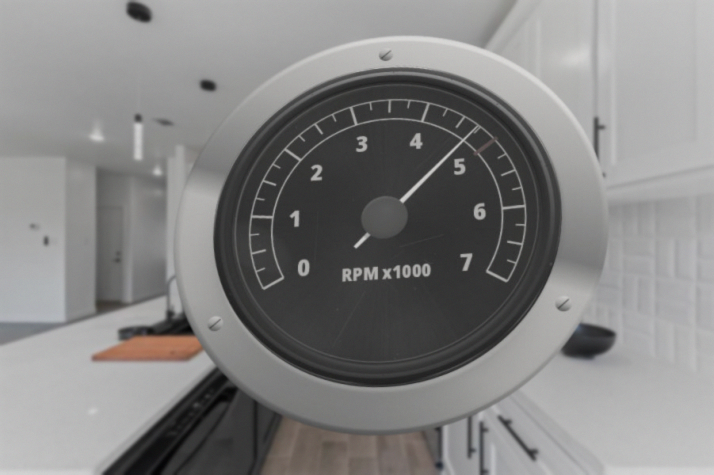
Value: 4750 rpm
